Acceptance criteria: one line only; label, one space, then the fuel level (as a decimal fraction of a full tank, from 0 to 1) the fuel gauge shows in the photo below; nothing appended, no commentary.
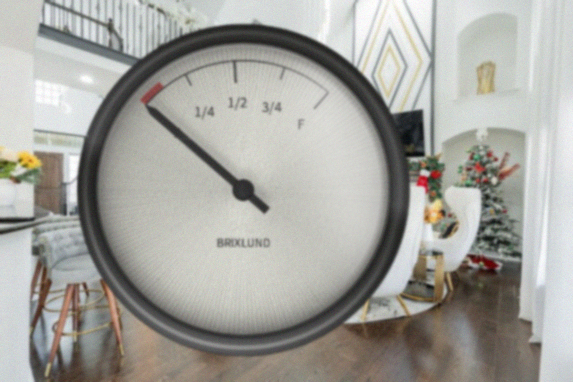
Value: 0
